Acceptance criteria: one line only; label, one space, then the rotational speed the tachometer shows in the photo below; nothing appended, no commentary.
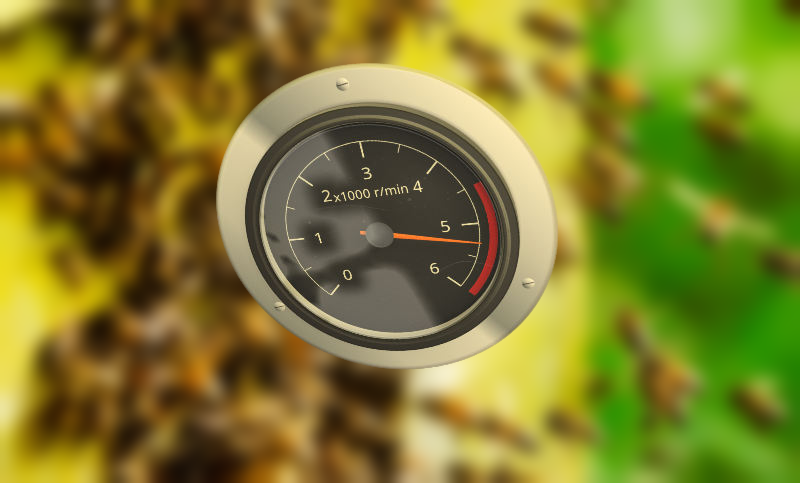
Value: 5250 rpm
